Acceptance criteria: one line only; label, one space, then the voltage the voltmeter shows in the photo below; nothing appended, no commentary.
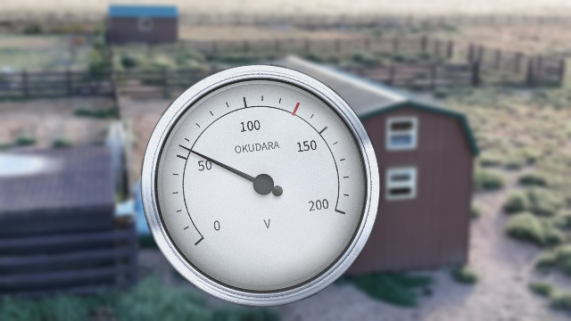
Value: 55 V
